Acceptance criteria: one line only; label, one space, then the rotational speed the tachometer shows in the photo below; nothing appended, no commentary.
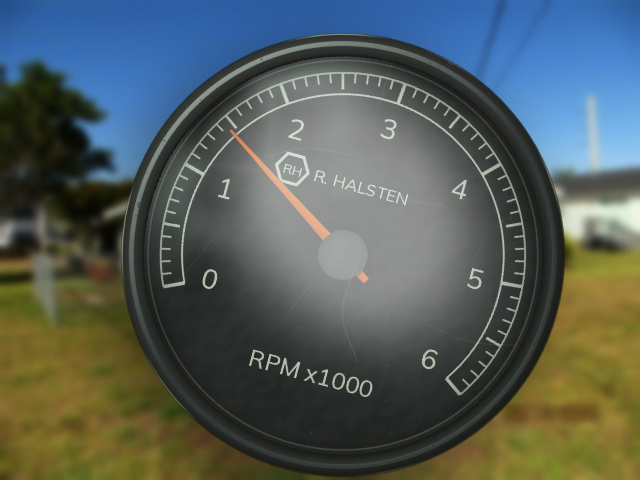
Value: 1450 rpm
